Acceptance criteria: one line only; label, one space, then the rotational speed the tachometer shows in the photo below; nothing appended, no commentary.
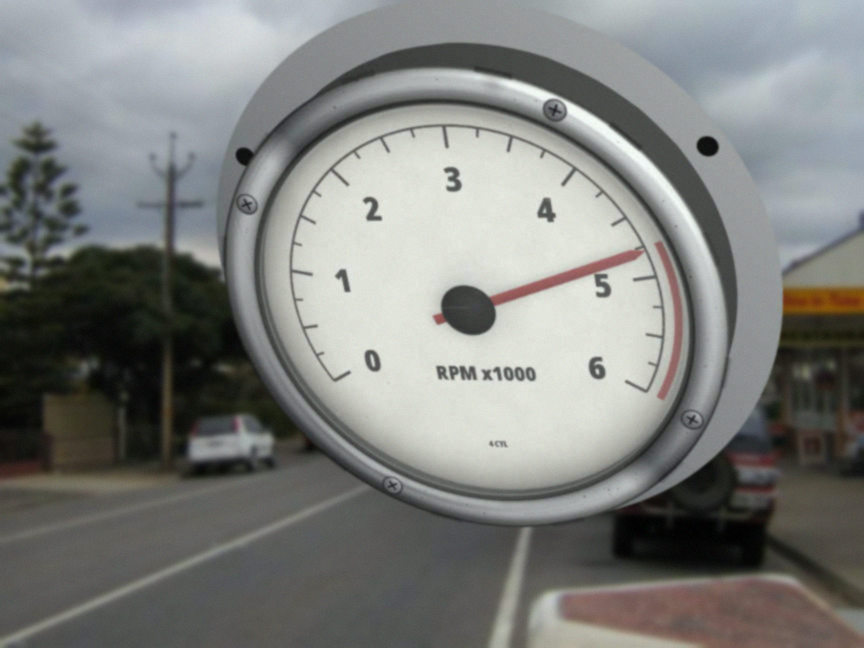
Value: 4750 rpm
